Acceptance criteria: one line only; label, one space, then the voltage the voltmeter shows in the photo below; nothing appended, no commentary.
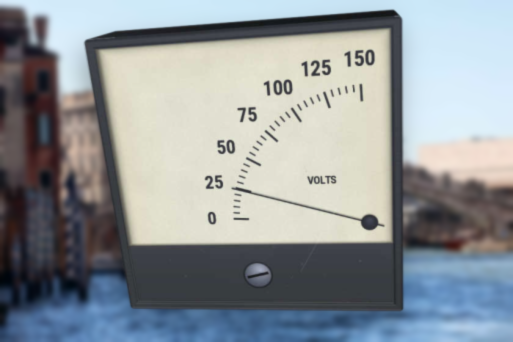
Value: 25 V
